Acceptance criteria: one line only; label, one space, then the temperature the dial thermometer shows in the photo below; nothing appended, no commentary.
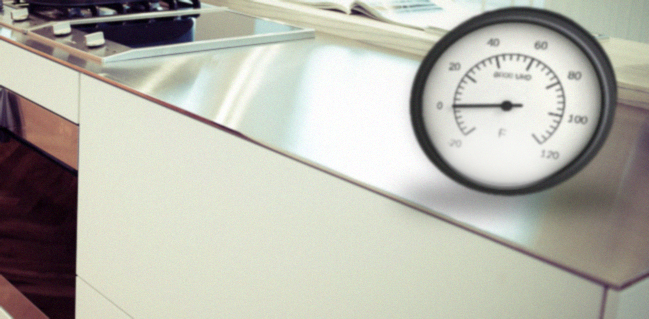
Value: 0 °F
